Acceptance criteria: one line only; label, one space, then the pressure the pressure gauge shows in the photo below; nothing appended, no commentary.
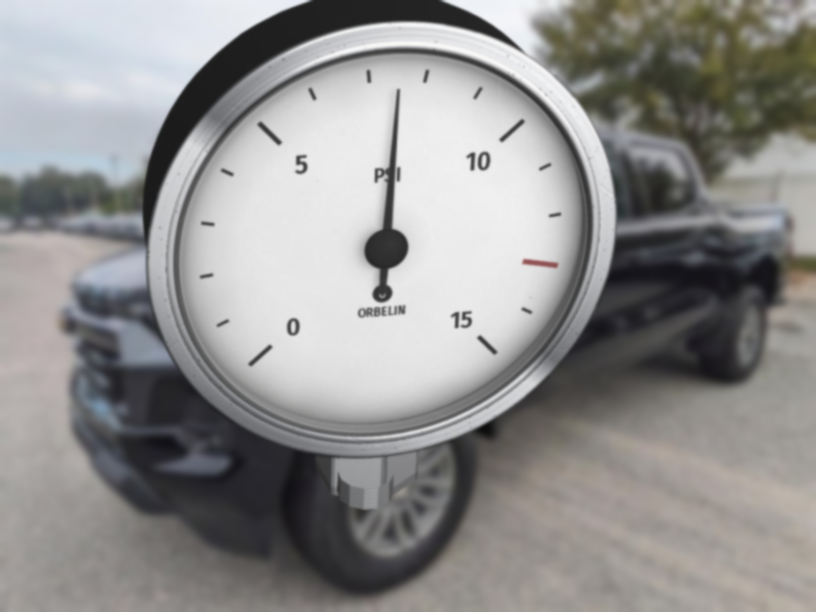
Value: 7.5 psi
